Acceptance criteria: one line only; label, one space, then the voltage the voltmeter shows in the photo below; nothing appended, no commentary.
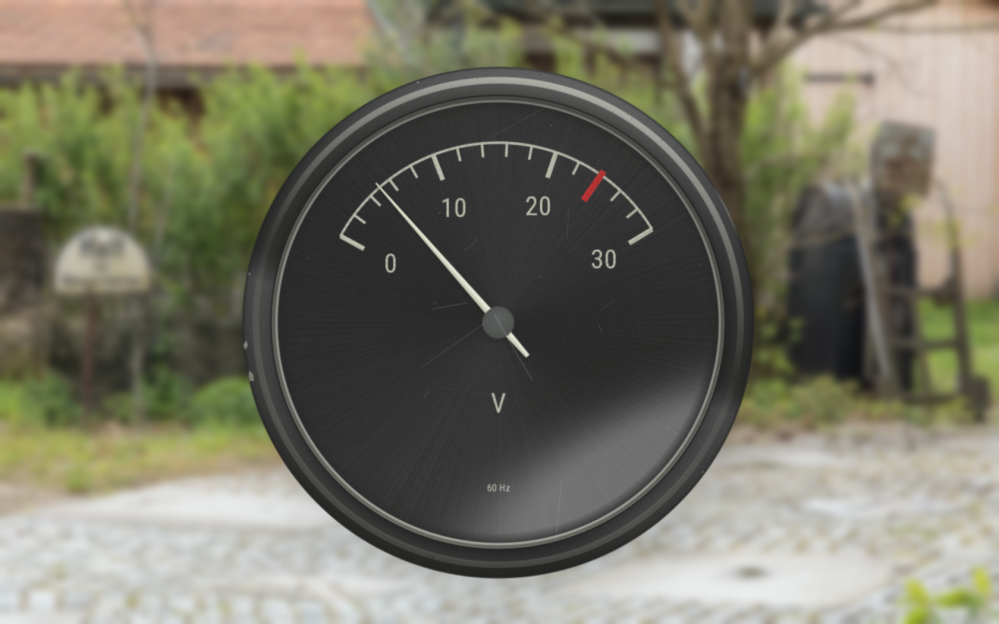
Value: 5 V
